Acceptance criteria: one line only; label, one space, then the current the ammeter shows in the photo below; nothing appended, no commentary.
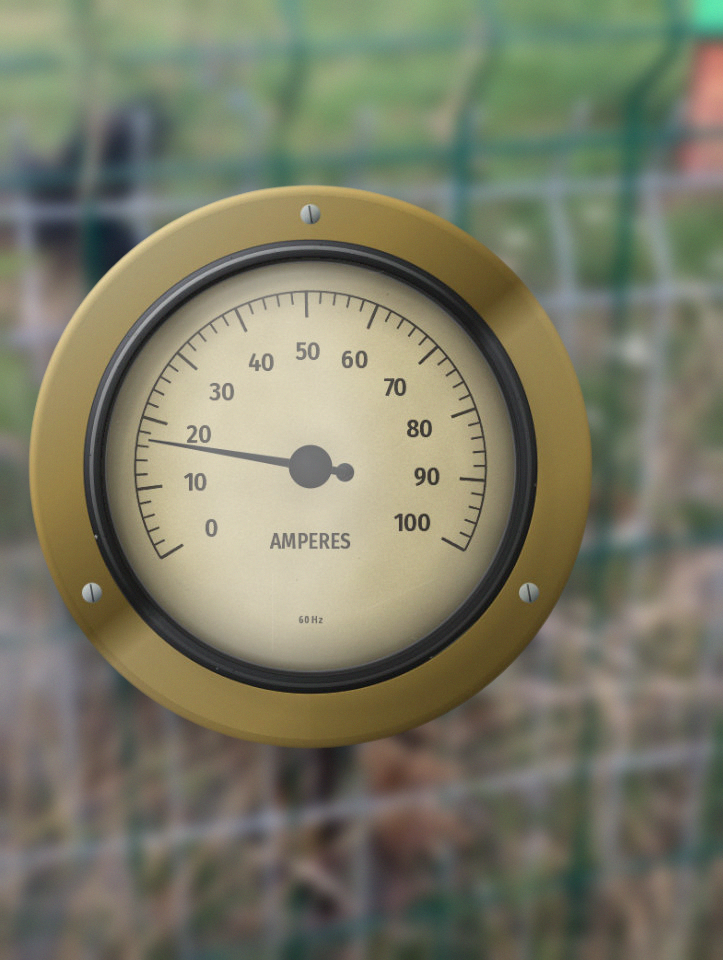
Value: 17 A
